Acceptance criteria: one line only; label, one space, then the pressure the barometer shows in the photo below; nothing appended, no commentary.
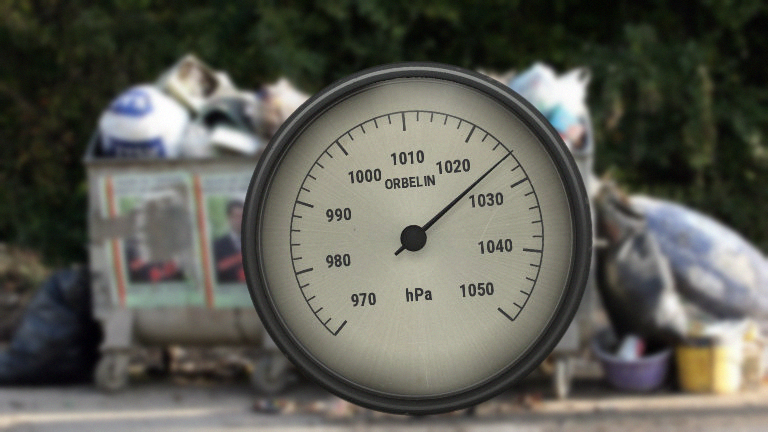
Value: 1026 hPa
